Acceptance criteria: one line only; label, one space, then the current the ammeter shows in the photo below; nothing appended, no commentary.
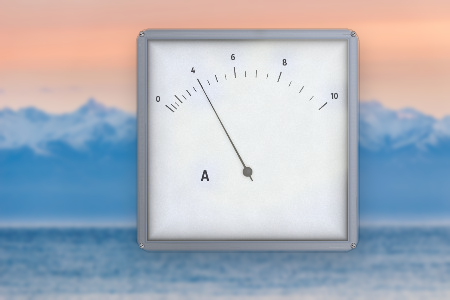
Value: 4 A
